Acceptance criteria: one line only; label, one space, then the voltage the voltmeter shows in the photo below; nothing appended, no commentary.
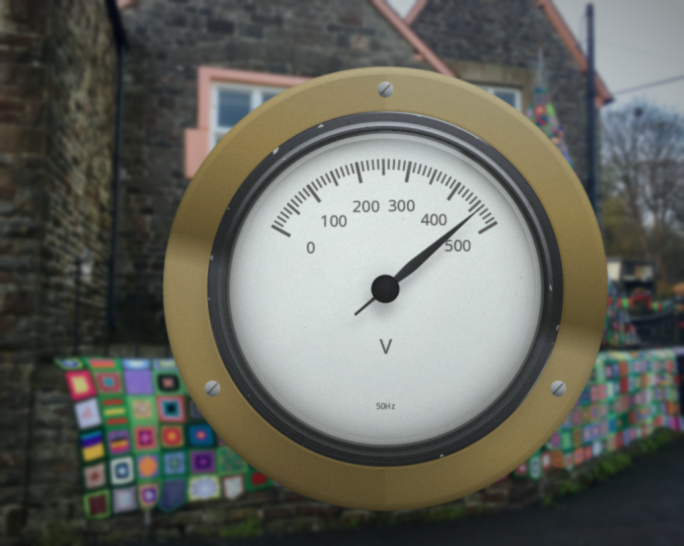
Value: 460 V
